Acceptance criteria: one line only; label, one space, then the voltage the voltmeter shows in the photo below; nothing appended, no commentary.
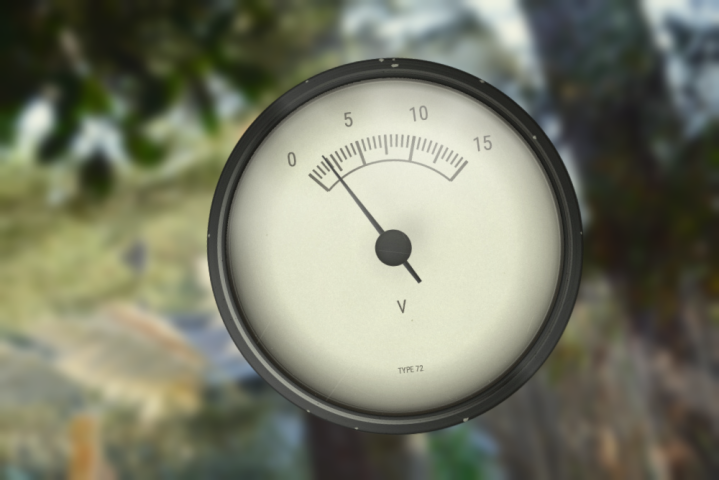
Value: 2 V
